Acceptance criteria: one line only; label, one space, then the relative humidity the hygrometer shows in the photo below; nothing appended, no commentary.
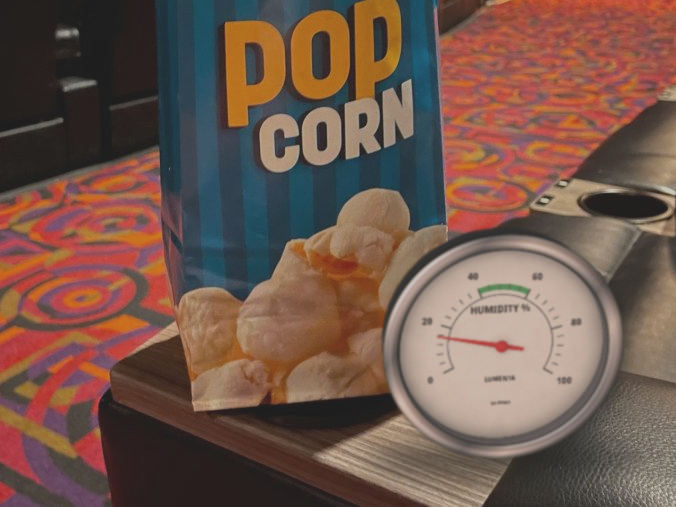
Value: 16 %
